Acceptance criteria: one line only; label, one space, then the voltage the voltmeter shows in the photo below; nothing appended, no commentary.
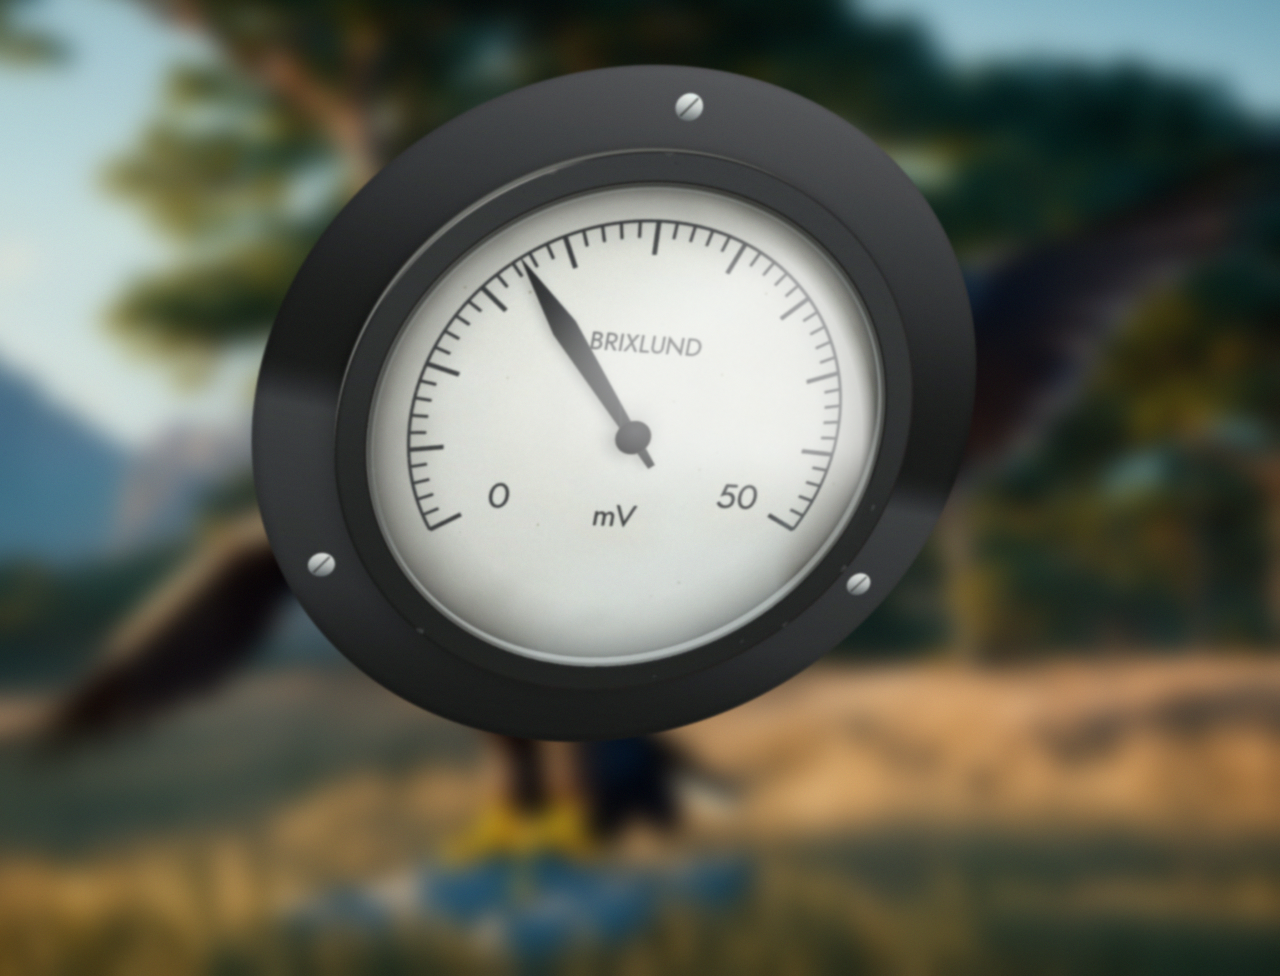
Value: 17.5 mV
